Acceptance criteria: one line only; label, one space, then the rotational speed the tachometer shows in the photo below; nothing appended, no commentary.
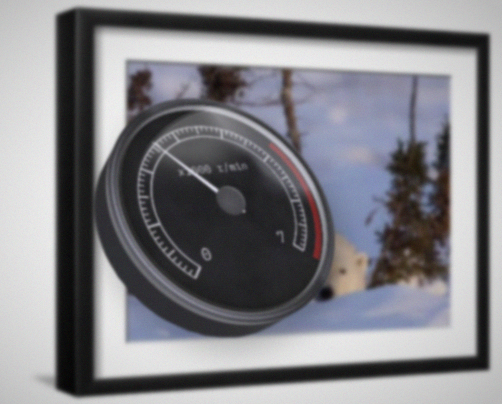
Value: 2500 rpm
